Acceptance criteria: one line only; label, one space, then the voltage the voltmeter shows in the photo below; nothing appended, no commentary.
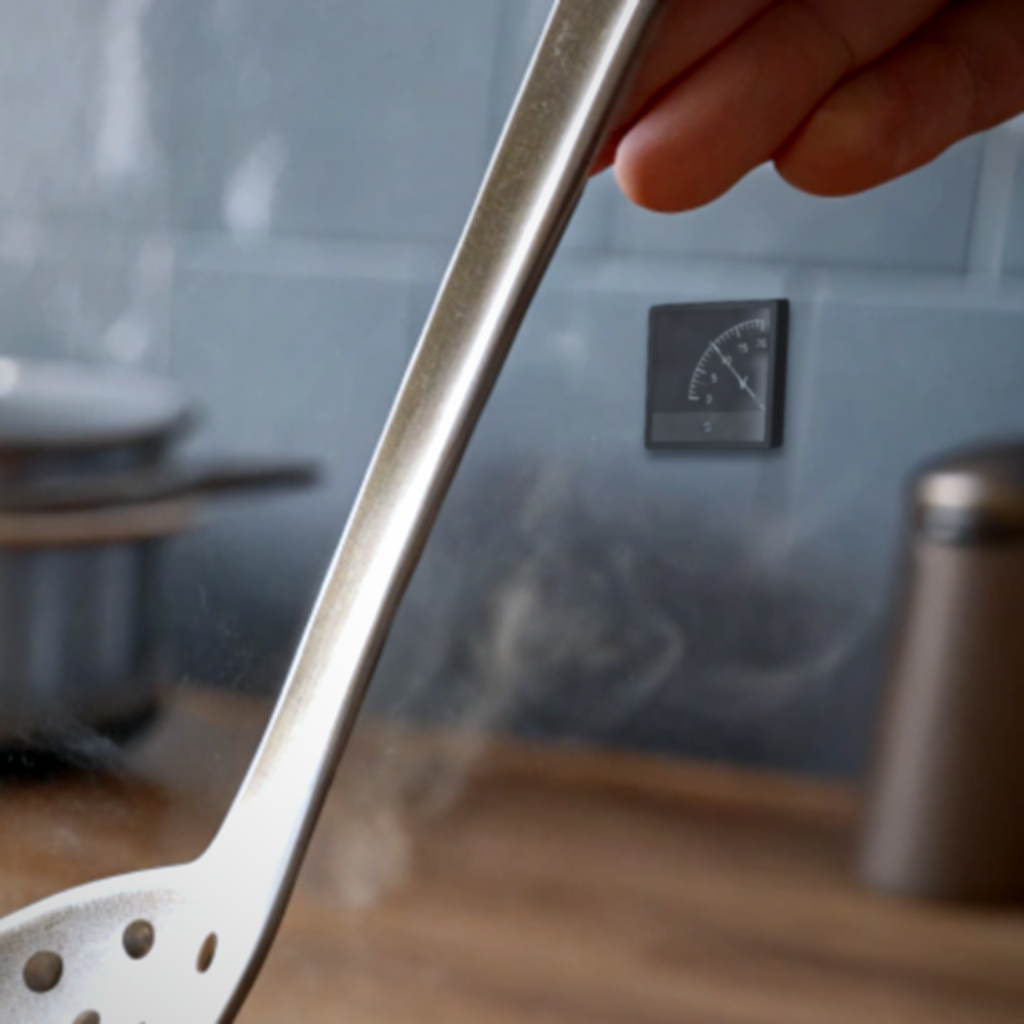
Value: 10 V
